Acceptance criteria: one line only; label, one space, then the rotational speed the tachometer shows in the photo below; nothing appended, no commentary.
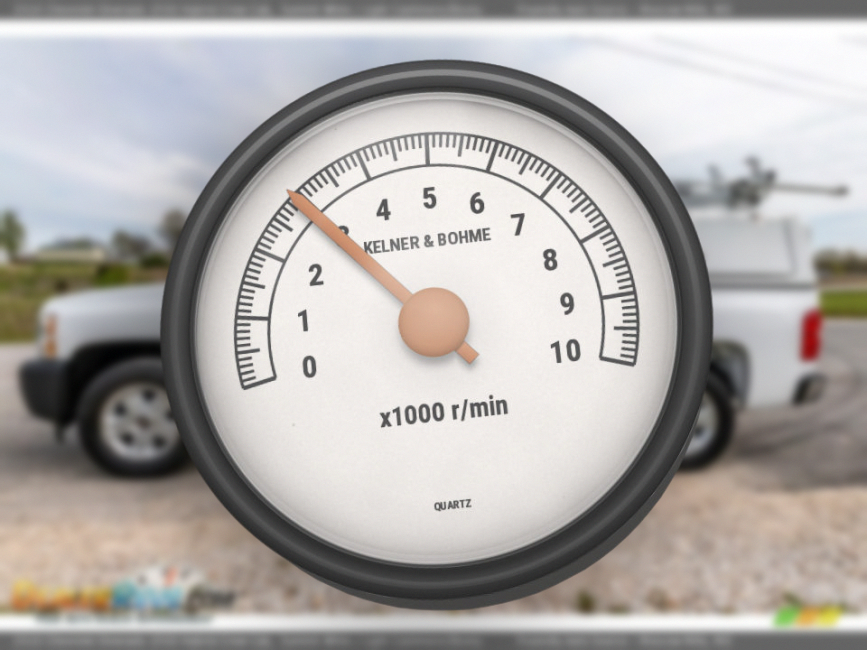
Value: 2900 rpm
